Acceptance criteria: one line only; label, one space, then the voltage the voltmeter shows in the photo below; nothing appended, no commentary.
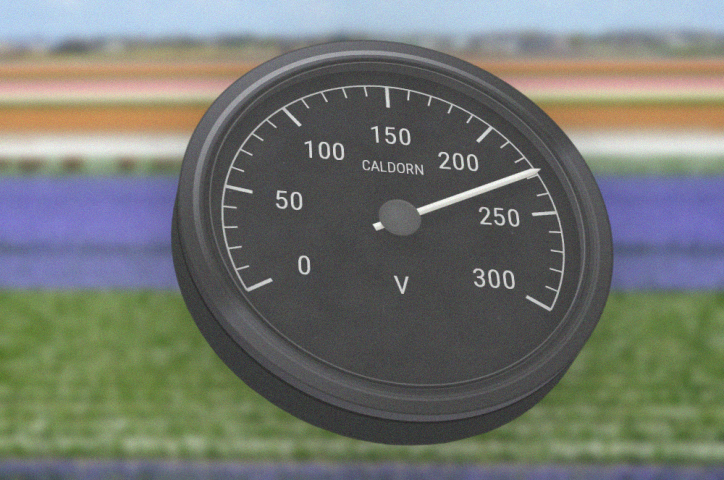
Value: 230 V
